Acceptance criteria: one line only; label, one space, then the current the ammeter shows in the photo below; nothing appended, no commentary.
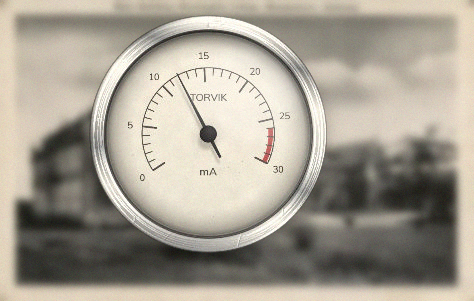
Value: 12 mA
